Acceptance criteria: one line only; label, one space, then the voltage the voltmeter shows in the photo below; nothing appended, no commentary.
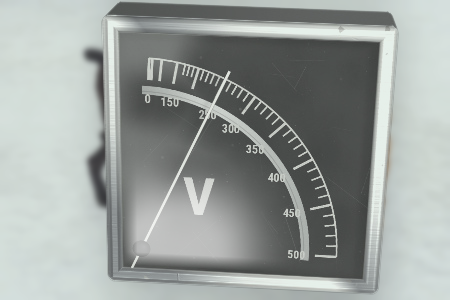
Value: 250 V
